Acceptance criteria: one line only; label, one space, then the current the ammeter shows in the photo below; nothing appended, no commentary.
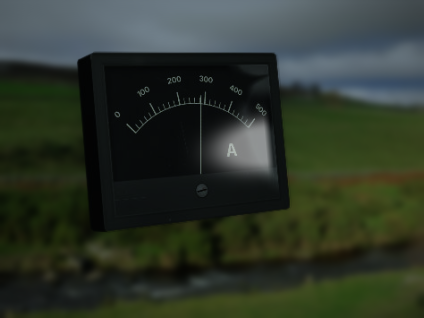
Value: 280 A
